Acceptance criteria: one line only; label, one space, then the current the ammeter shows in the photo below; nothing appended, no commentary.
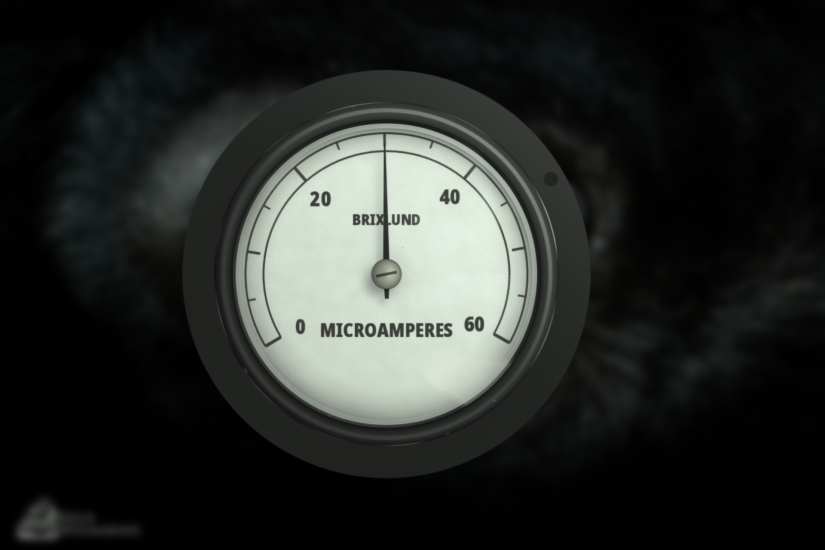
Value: 30 µA
